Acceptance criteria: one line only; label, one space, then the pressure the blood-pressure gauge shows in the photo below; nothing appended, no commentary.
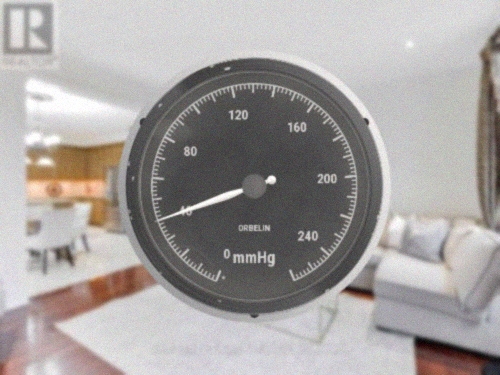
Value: 40 mmHg
